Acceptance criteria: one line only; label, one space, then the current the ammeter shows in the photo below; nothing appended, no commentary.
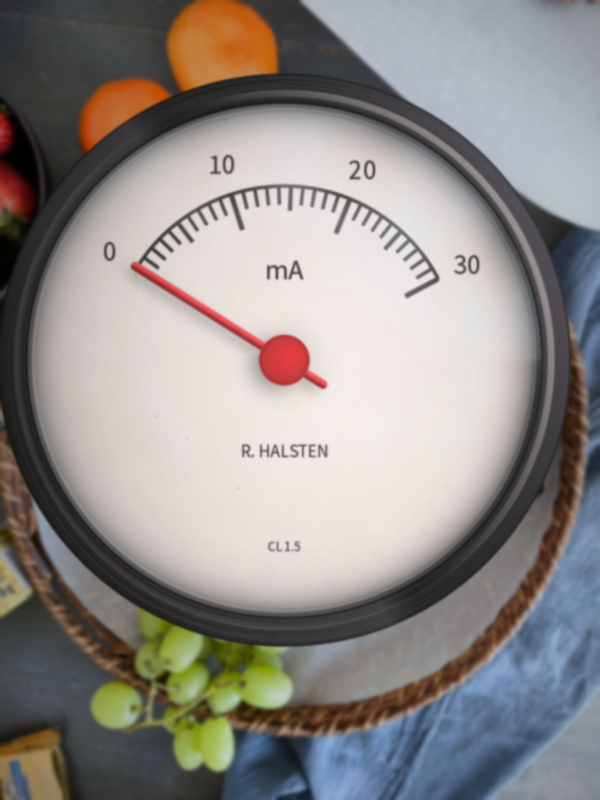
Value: 0 mA
